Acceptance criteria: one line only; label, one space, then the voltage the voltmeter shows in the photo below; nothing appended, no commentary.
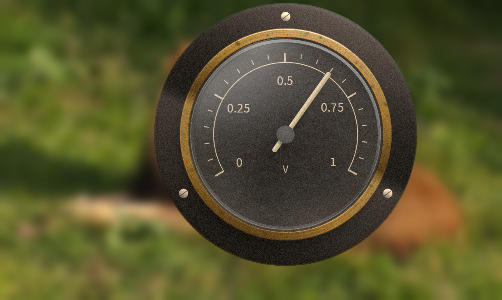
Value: 0.65 V
